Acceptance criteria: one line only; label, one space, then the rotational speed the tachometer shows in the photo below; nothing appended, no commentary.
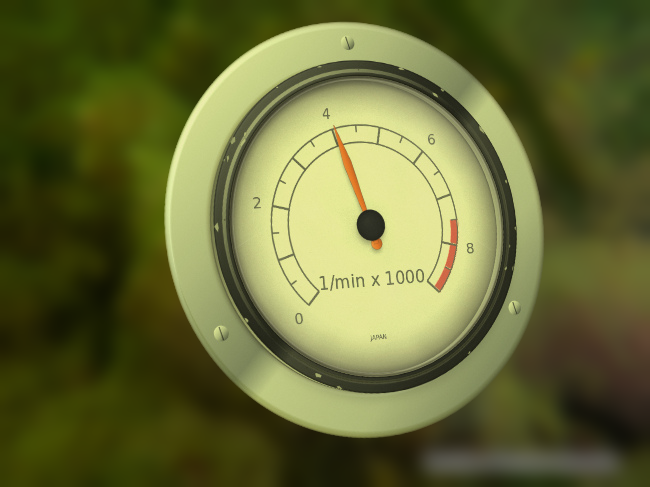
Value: 4000 rpm
